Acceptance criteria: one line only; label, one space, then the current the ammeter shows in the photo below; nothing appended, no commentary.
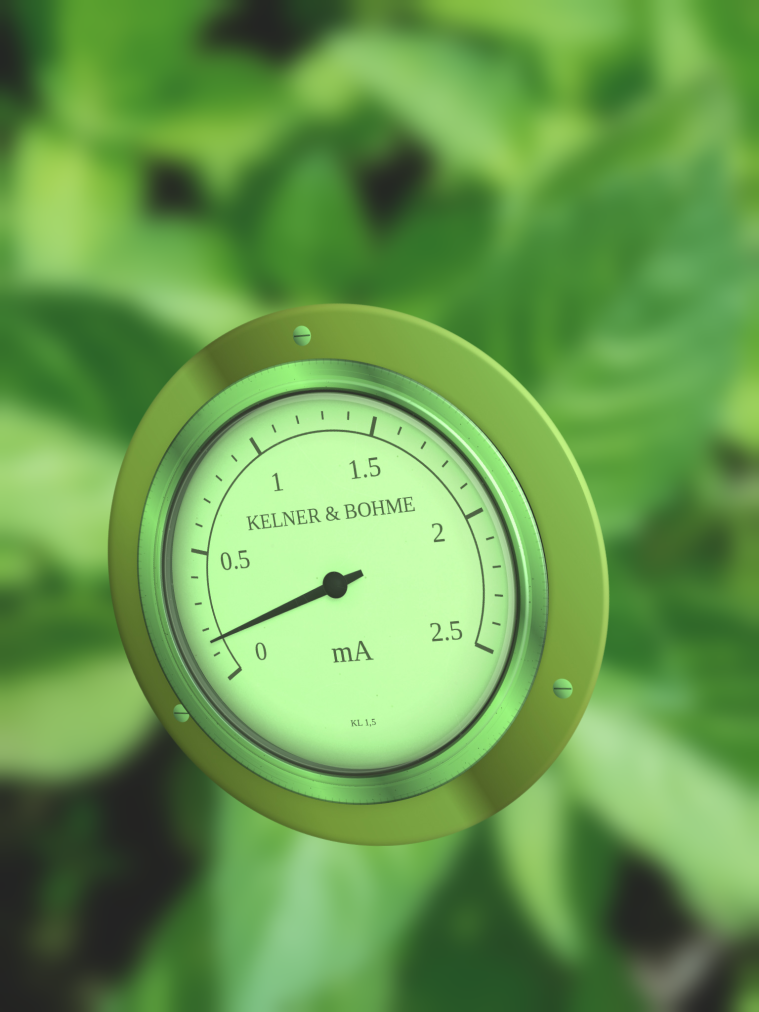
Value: 0.15 mA
